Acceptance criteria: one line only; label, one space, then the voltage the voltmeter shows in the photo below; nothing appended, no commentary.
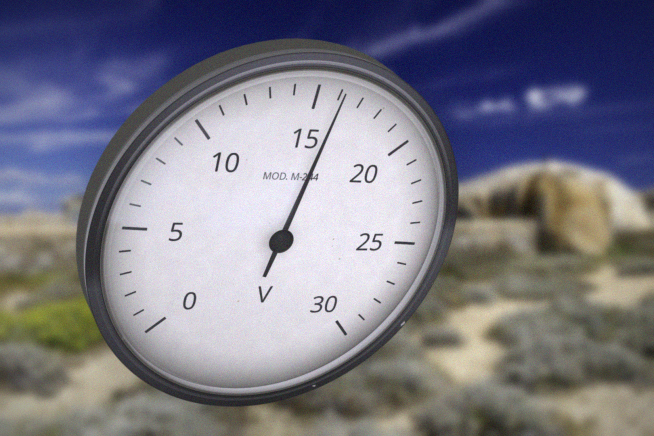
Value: 16 V
